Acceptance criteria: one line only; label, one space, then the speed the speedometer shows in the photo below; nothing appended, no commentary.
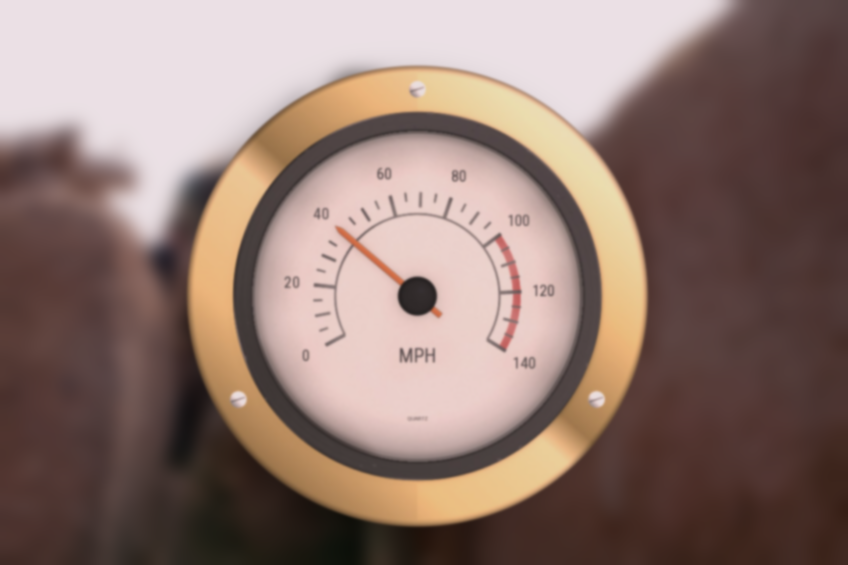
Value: 40 mph
